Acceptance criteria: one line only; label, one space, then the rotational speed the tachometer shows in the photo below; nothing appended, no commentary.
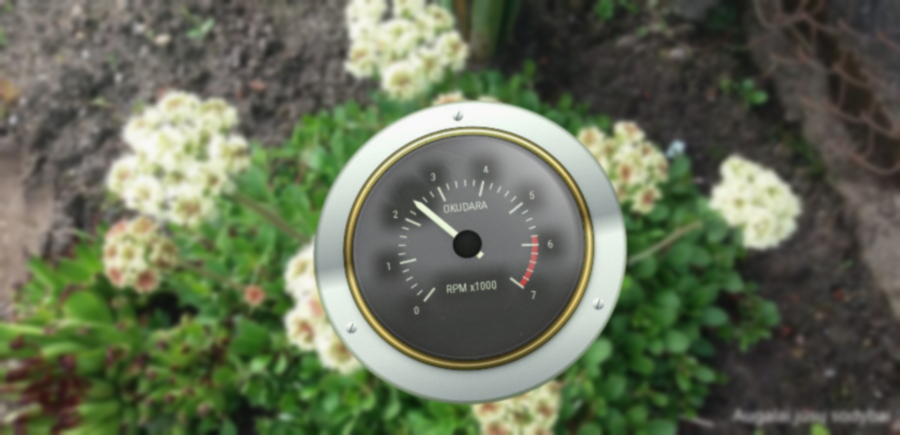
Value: 2400 rpm
